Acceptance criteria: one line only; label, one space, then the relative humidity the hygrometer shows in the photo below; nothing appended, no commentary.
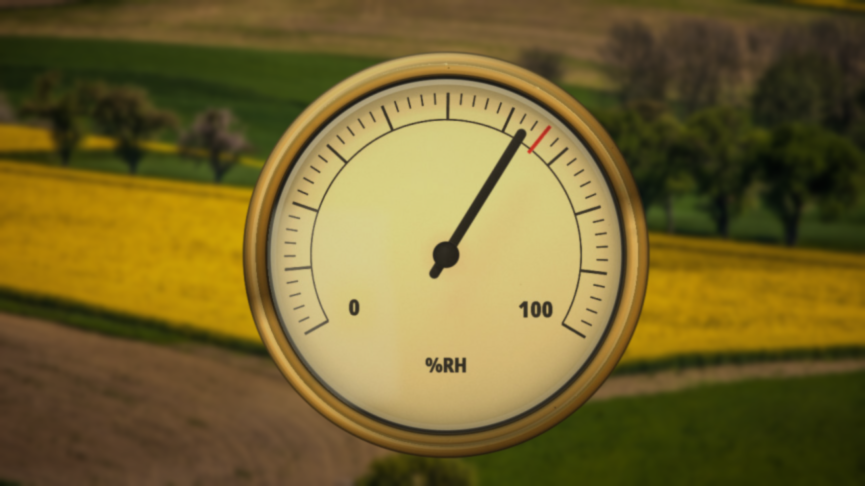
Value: 63 %
